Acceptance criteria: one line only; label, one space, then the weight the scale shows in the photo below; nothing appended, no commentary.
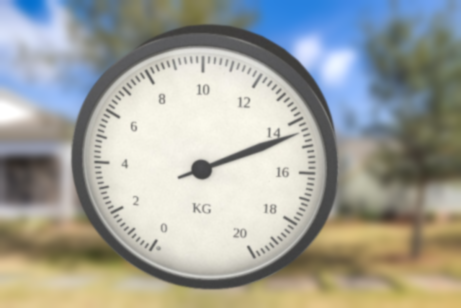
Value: 14.4 kg
